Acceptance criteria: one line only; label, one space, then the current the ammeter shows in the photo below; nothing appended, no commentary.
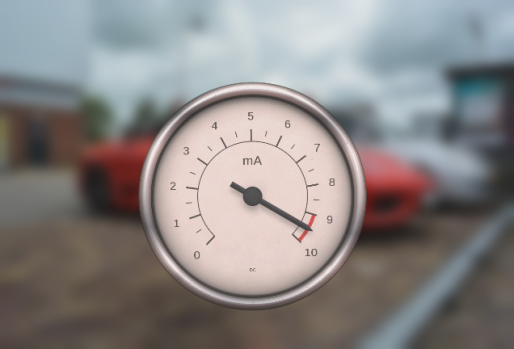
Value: 9.5 mA
